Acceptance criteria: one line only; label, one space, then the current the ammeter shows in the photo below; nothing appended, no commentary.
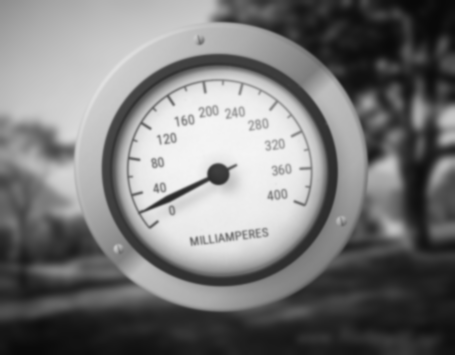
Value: 20 mA
